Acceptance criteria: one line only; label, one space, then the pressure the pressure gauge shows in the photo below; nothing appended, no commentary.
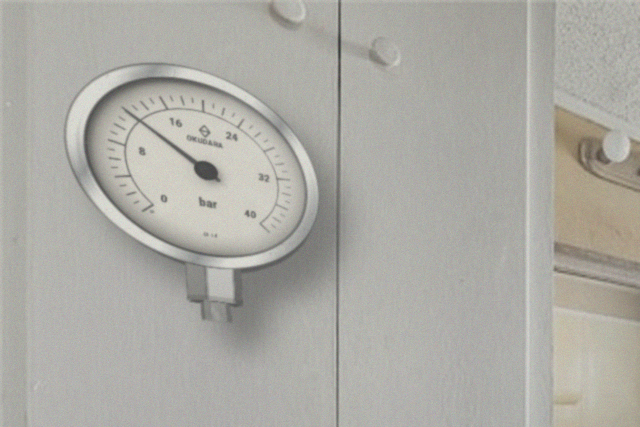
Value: 12 bar
